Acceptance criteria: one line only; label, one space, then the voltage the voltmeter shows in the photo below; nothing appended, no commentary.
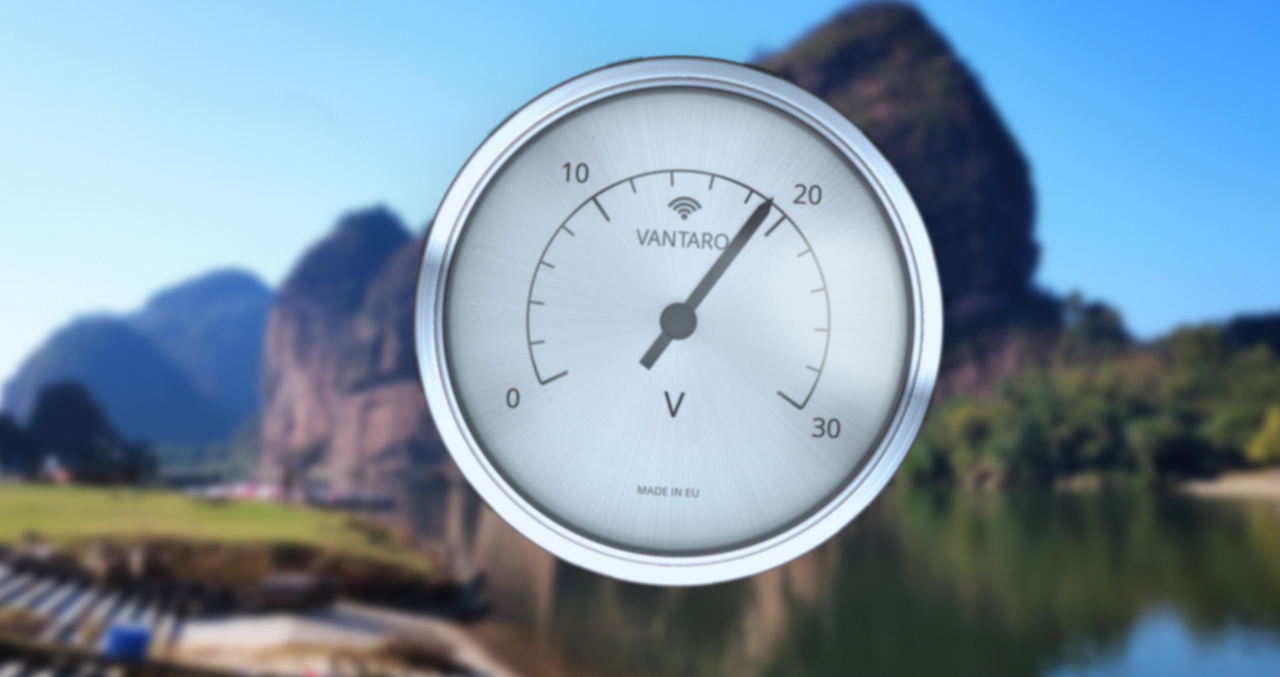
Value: 19 V
